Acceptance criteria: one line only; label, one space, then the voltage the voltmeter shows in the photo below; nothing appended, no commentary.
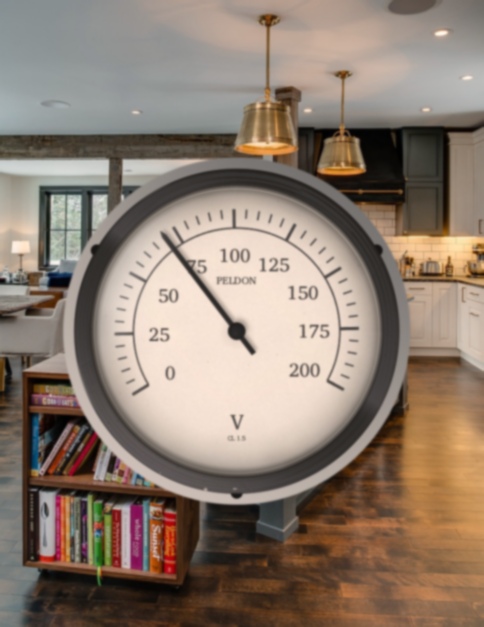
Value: 70 V
